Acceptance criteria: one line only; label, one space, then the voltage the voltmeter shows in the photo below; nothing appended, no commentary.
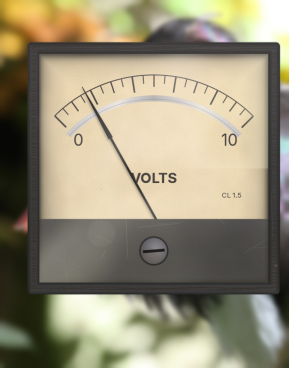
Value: 1.75 V
